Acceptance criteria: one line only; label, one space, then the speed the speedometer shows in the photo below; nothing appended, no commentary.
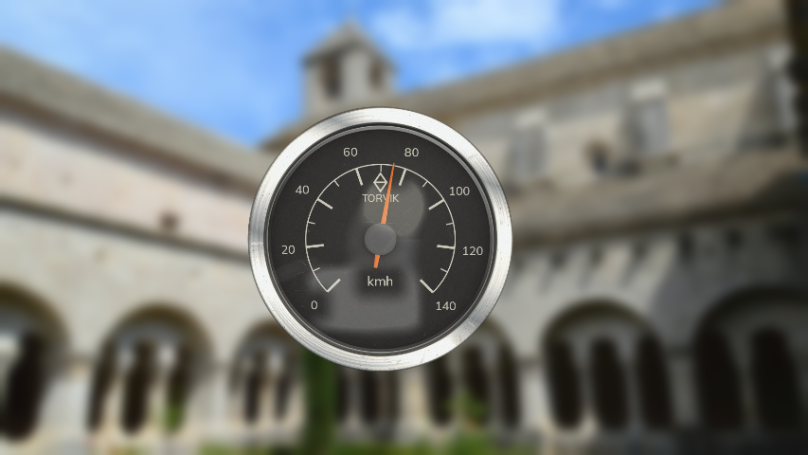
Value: 75 km/h
